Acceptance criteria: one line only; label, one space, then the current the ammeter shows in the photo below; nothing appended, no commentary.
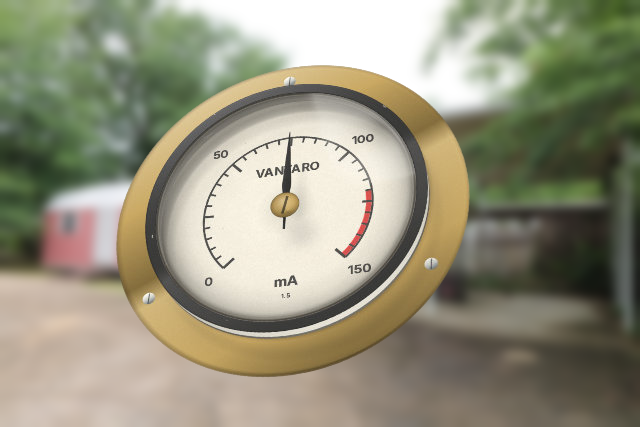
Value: 75 mA
